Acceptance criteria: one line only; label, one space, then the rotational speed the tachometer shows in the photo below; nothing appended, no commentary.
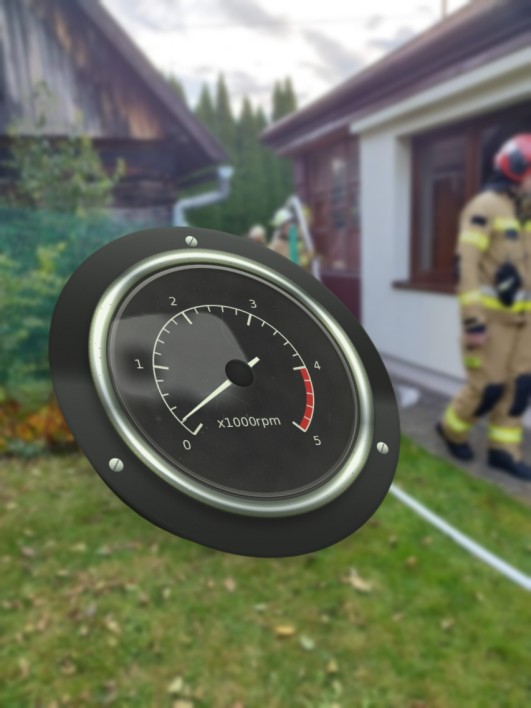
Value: 200 rpm
